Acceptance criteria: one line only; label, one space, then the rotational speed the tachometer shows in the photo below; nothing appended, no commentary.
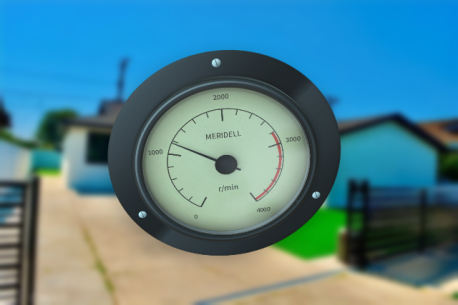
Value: 1200 rpm
